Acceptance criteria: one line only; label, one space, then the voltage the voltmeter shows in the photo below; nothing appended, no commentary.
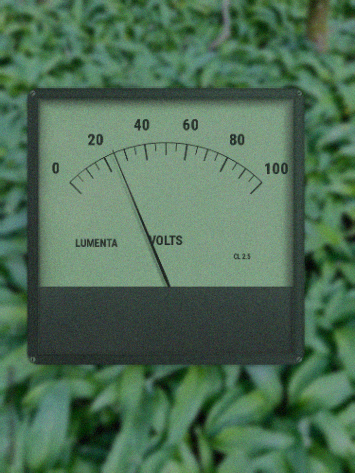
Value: 25 V
